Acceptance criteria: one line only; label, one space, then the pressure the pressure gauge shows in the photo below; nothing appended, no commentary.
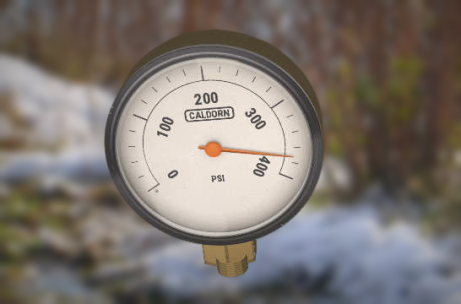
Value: 370 psi
